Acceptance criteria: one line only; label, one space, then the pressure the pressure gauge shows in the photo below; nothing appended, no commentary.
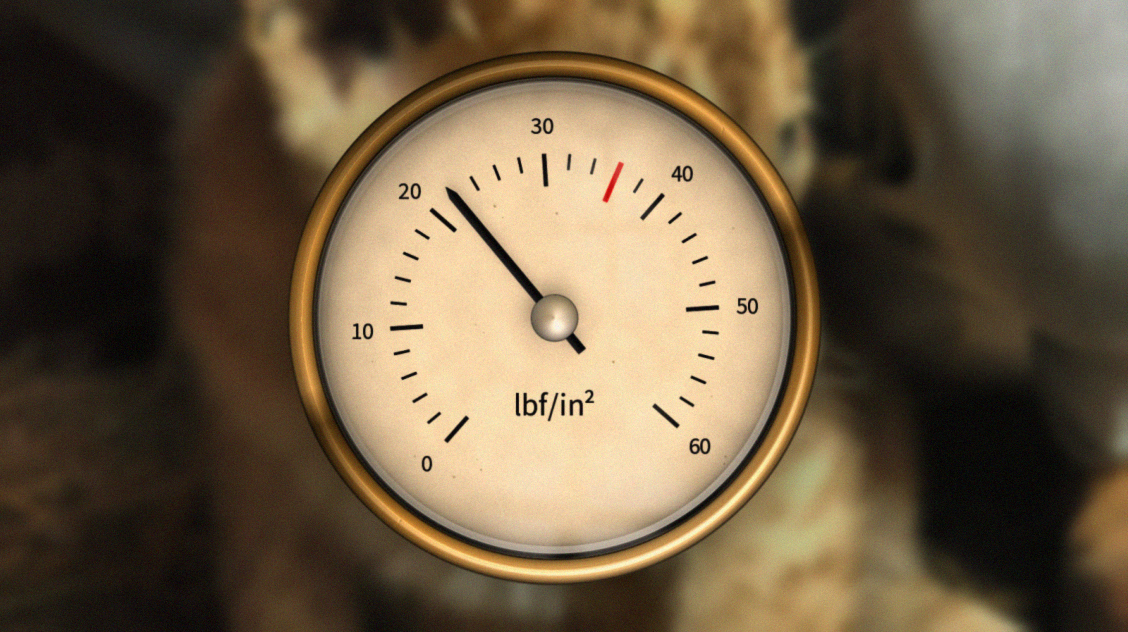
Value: 22 psi
